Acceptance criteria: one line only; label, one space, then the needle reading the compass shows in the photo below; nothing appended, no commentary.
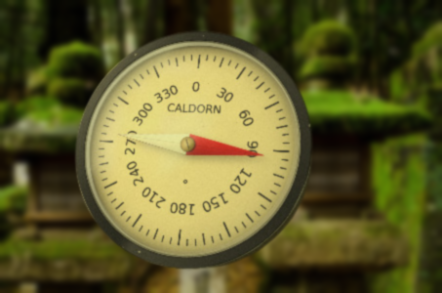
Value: 95 °
